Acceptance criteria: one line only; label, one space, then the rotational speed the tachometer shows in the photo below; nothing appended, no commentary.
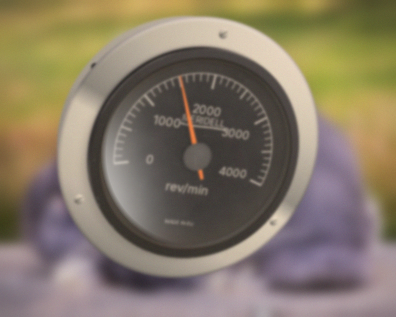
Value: 1500 rpm
